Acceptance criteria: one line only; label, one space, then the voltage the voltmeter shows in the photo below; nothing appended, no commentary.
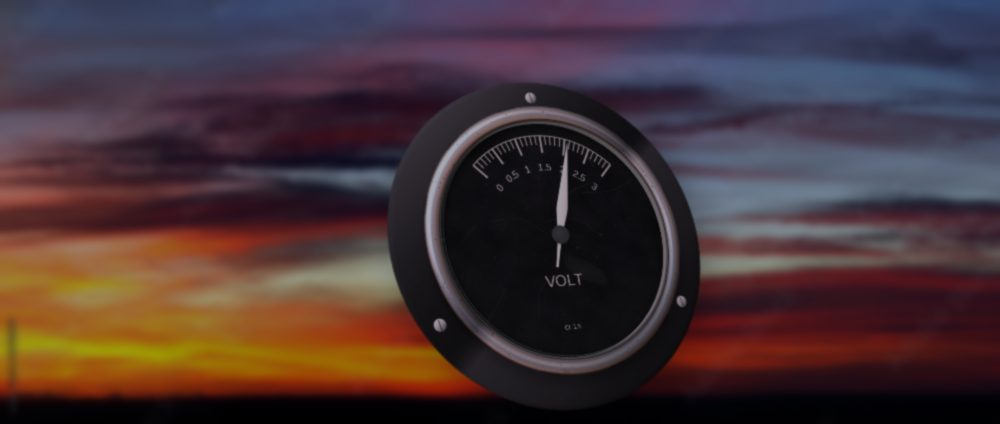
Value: 2 V
